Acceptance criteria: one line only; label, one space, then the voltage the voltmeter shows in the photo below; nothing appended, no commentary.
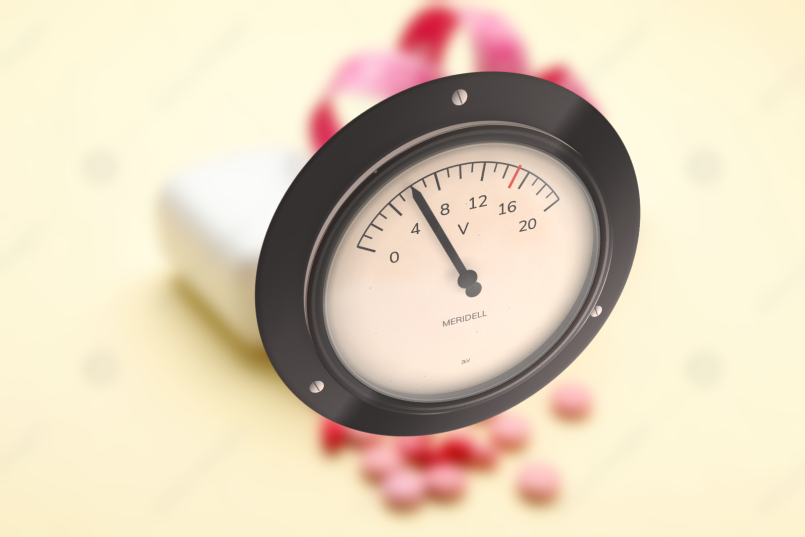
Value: 6 V
